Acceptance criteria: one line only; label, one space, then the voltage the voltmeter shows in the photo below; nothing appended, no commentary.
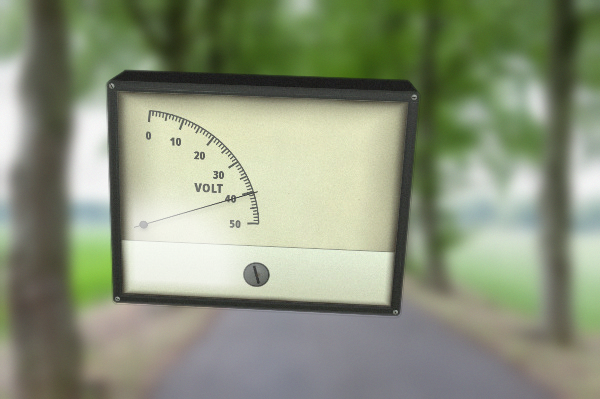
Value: 40 V
